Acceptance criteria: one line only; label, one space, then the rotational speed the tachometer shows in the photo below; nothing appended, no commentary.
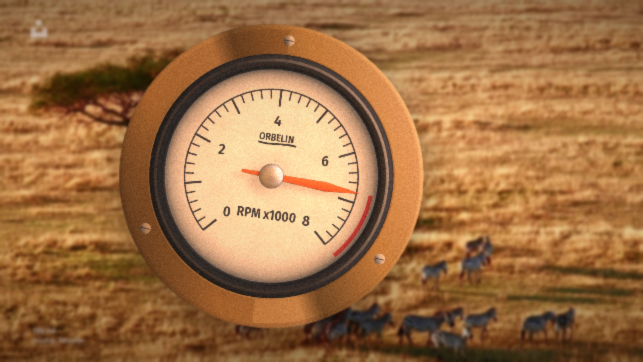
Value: 6800 rpm
